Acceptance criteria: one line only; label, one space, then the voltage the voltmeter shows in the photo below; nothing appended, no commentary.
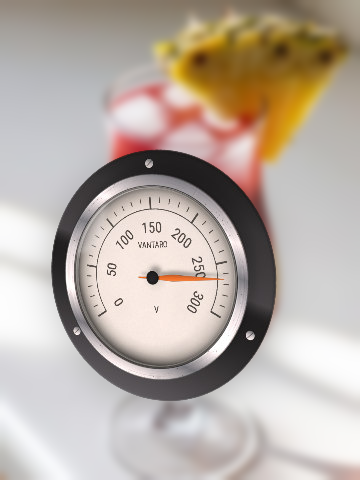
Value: 265 V
